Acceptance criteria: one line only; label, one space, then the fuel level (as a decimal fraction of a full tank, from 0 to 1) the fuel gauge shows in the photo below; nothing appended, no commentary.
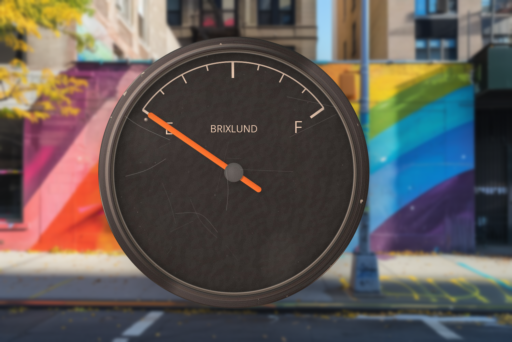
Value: 0
